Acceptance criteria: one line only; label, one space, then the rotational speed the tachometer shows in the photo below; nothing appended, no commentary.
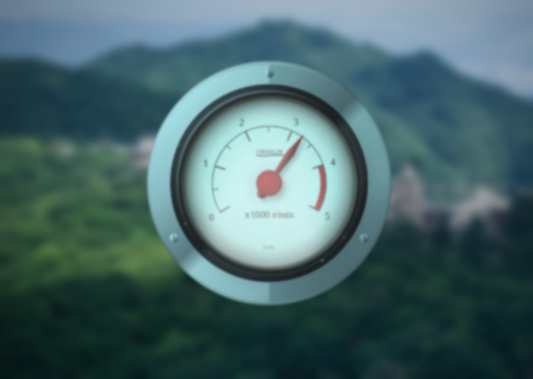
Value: 3250 rpm
